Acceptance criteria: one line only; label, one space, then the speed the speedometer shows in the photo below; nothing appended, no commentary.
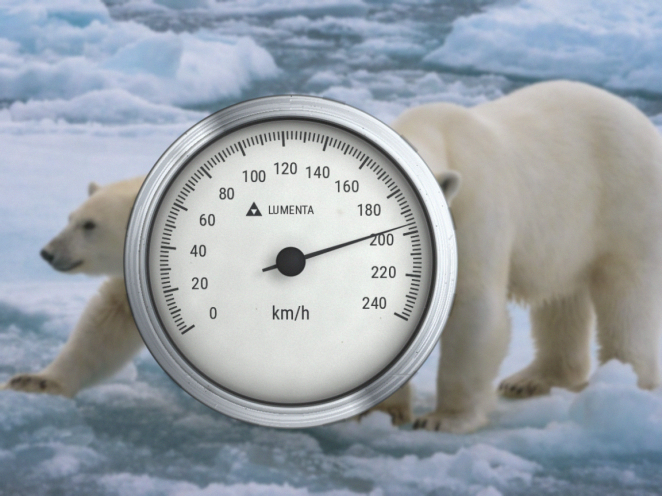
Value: 196 km/h
